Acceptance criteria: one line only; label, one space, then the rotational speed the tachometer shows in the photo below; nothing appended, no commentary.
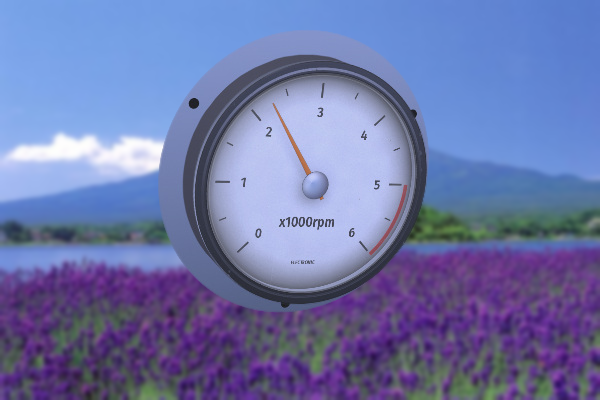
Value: 2250 rpm
